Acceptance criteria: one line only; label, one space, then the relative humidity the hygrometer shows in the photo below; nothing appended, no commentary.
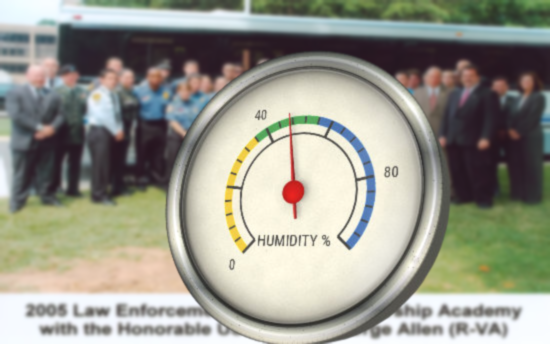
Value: 48 %
